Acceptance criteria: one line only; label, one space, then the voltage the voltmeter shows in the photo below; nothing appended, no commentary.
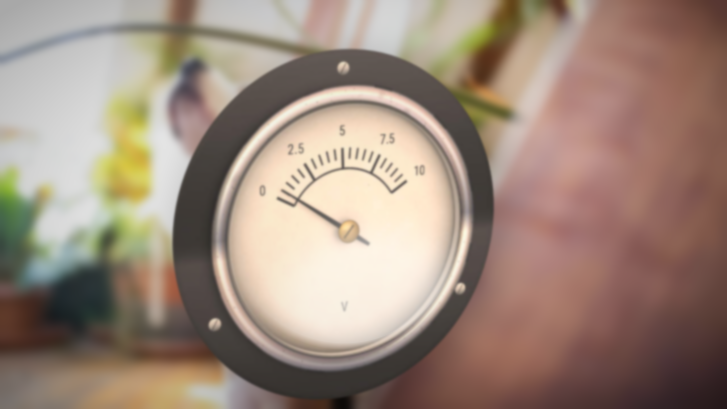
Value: 0.5 V
